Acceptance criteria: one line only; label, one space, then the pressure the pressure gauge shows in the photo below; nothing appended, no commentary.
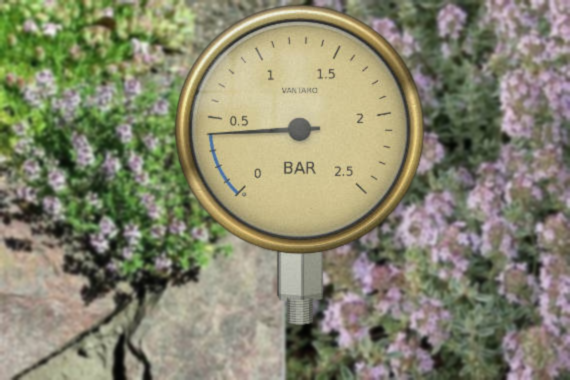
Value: 0.4 bar
